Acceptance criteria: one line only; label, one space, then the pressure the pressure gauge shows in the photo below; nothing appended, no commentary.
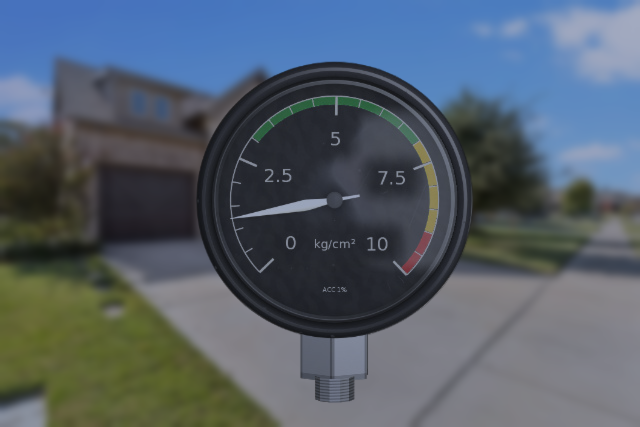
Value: 1.25 kg/cm²
